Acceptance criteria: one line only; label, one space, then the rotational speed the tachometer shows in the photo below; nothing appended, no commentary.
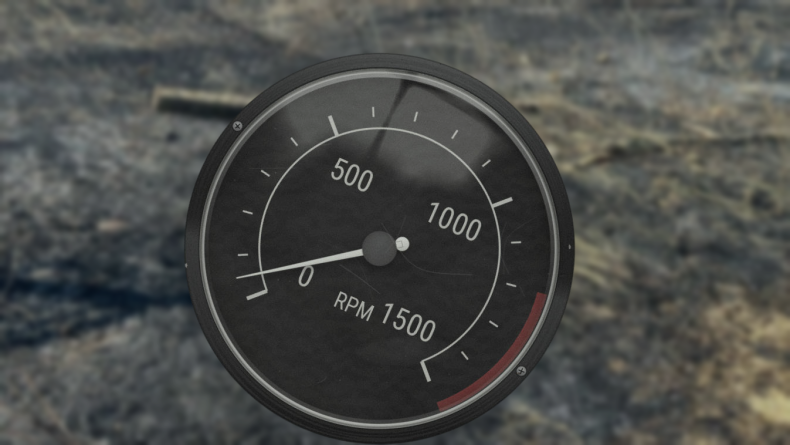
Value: 50 rpm
